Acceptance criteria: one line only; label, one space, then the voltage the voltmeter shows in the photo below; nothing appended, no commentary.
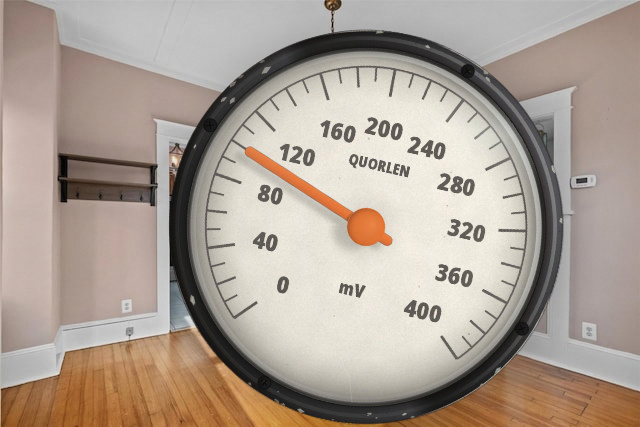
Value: 100 mV
